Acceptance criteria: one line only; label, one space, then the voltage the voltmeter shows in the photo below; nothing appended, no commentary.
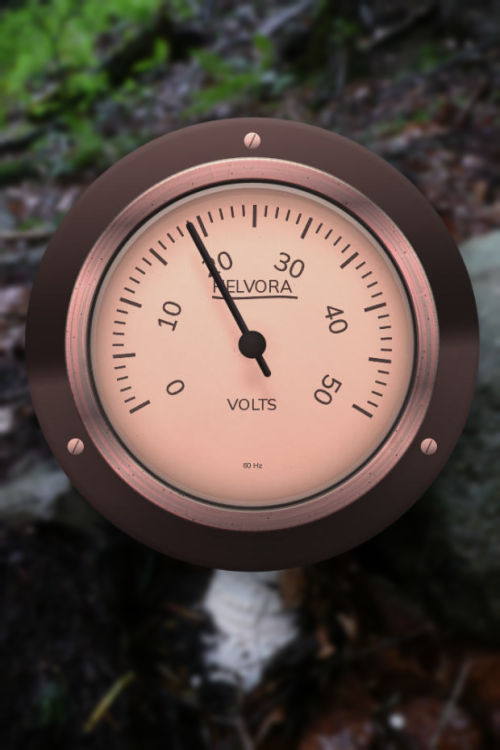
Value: 19 V
